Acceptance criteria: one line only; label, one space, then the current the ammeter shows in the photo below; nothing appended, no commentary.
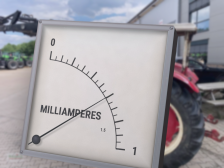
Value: 0.6 mA
